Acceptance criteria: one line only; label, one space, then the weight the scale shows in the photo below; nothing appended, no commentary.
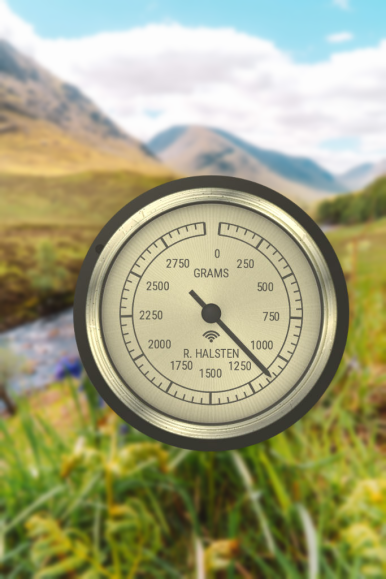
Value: 1125 g
